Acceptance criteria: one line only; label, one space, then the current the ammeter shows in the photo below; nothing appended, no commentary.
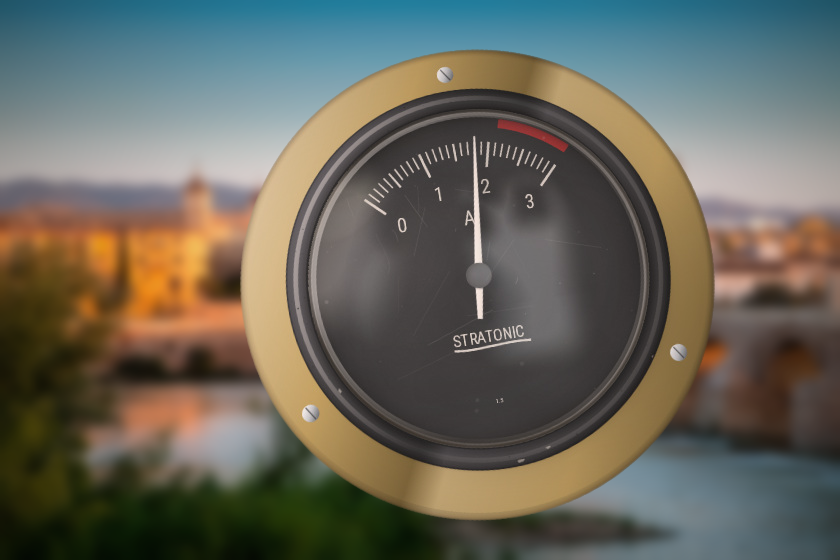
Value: 1.8 A
